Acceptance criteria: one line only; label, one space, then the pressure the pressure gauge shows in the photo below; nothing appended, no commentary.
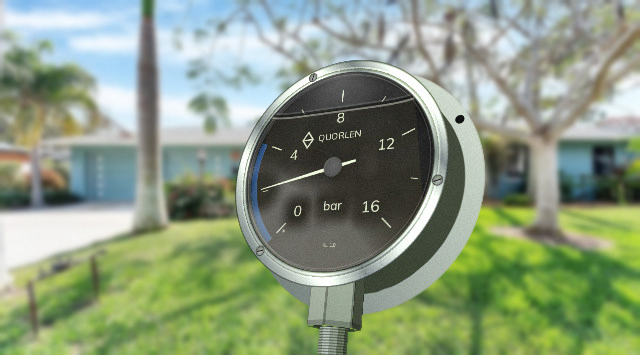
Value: 2 bar
